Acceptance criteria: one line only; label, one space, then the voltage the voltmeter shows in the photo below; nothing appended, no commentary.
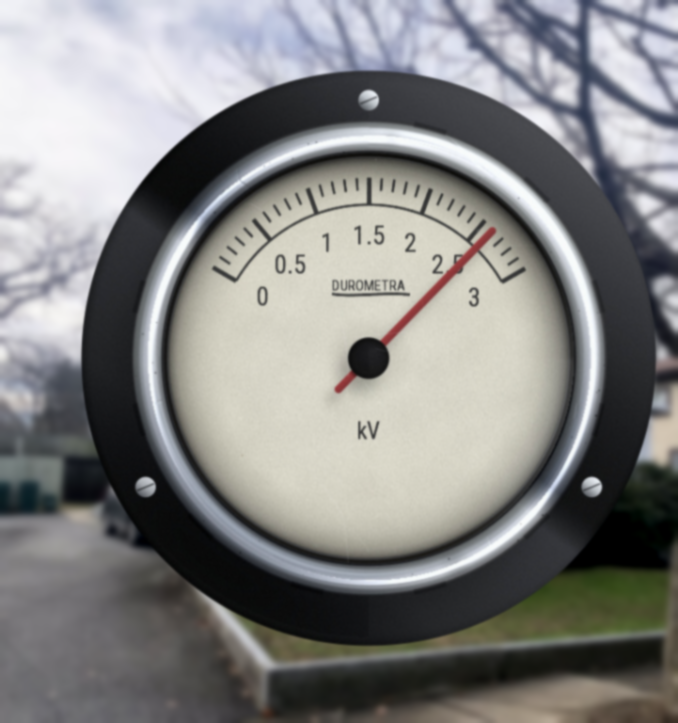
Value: 2.6 kV
